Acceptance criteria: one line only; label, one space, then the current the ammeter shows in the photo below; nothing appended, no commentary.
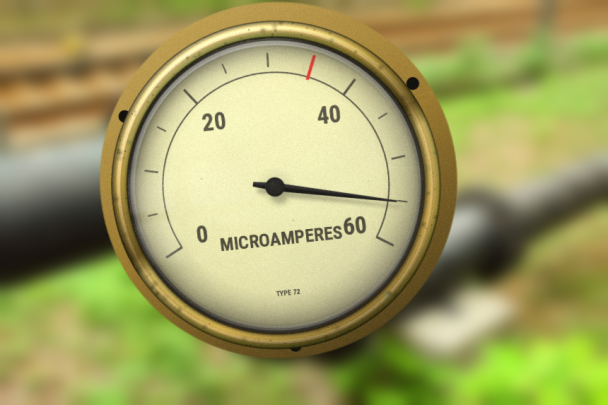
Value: 55 µA
